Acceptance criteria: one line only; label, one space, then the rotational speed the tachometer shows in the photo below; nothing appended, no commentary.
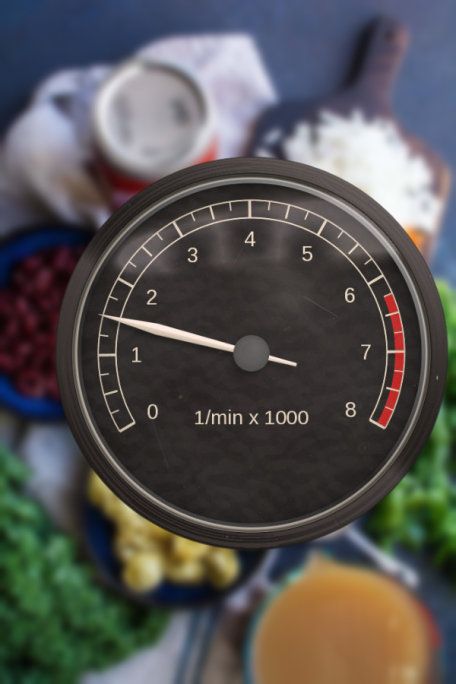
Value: 1500 rpm
